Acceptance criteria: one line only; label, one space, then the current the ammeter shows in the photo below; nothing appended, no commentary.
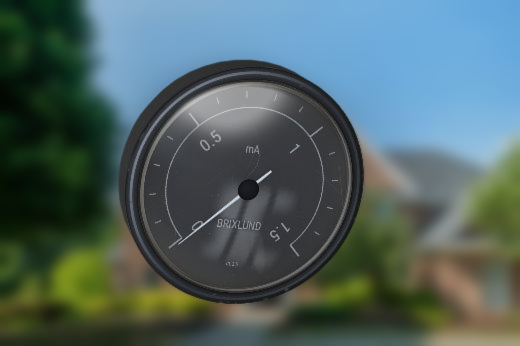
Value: 0 mA
